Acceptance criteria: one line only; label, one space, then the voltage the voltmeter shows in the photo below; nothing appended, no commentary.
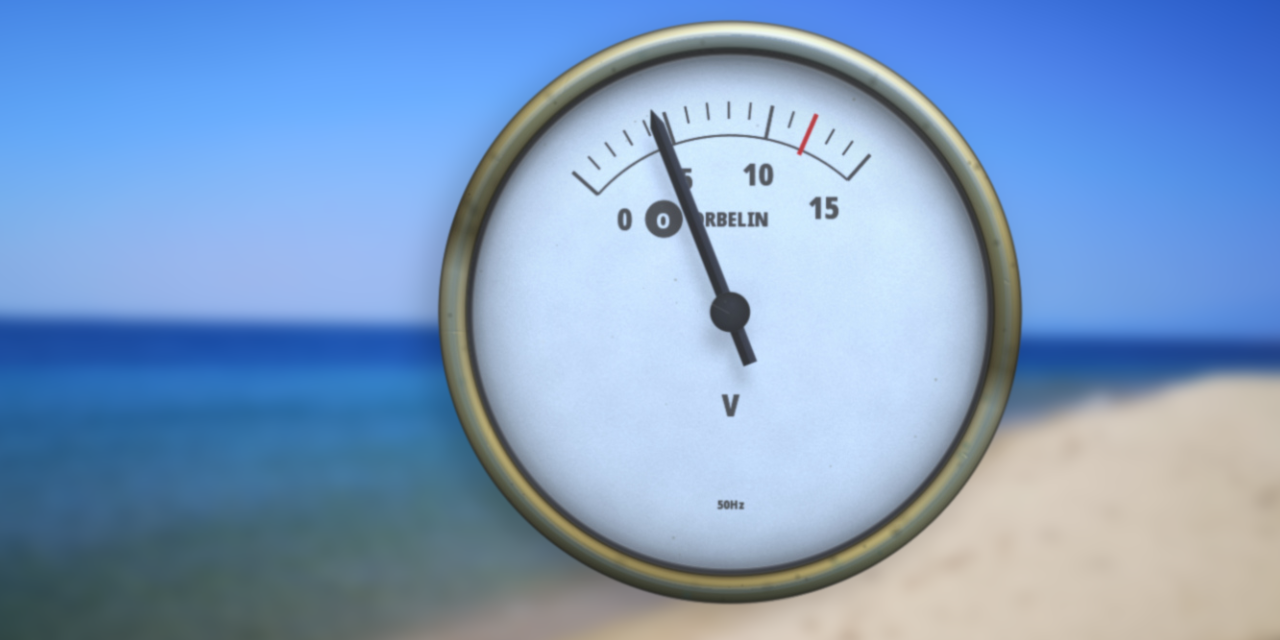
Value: 4.5 V
